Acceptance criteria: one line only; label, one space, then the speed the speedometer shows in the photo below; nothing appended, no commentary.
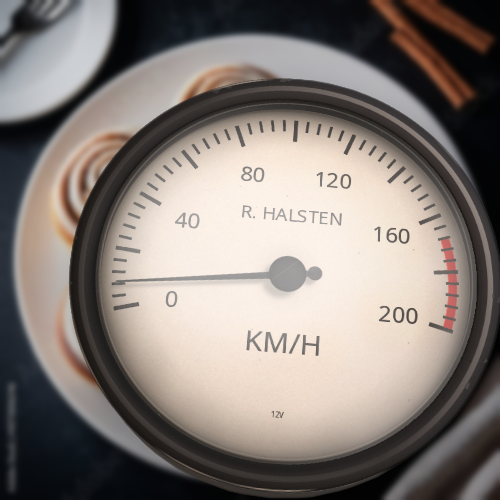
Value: 8 km/h
